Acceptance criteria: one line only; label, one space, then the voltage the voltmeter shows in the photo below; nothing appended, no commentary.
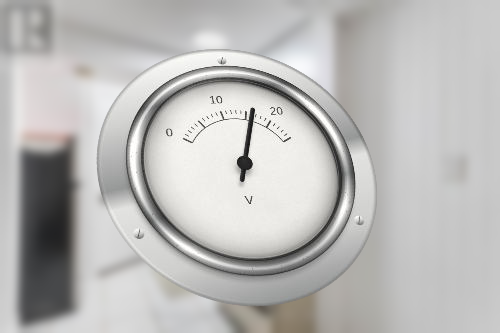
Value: 16 V
